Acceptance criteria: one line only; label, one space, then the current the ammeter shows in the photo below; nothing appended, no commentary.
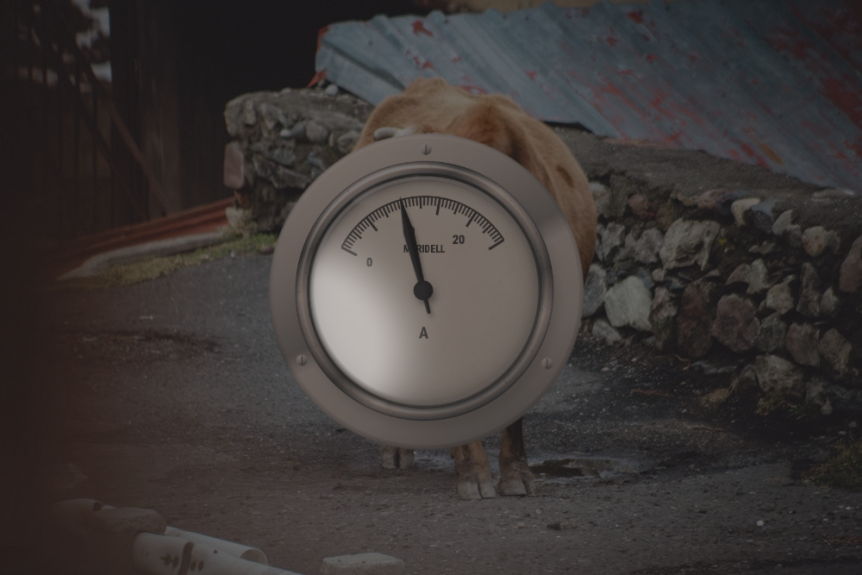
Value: 10 A
